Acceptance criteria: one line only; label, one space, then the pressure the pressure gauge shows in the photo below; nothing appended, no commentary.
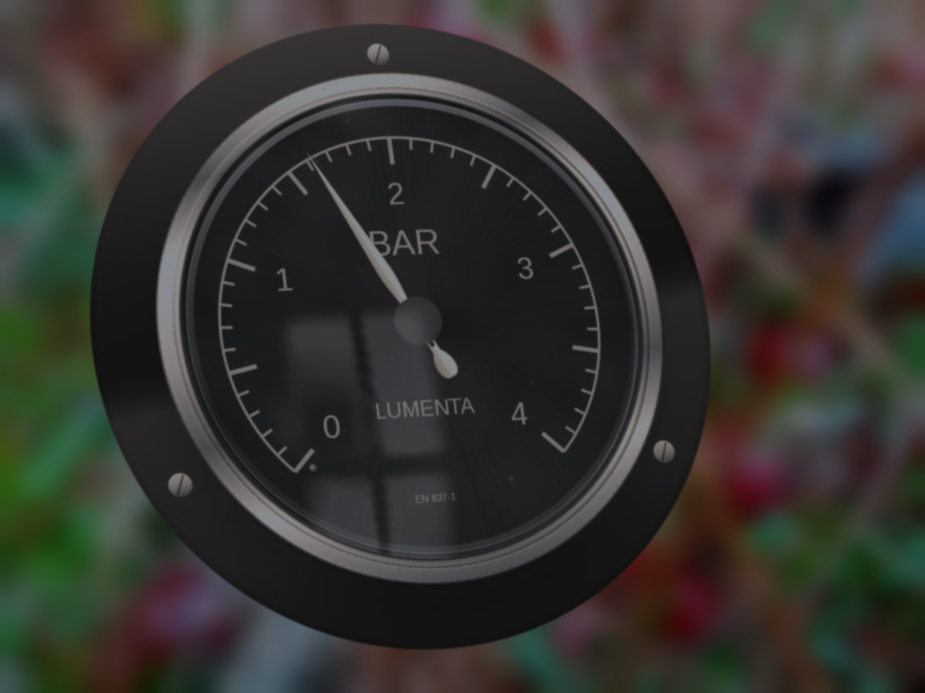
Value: 1.6 bar
